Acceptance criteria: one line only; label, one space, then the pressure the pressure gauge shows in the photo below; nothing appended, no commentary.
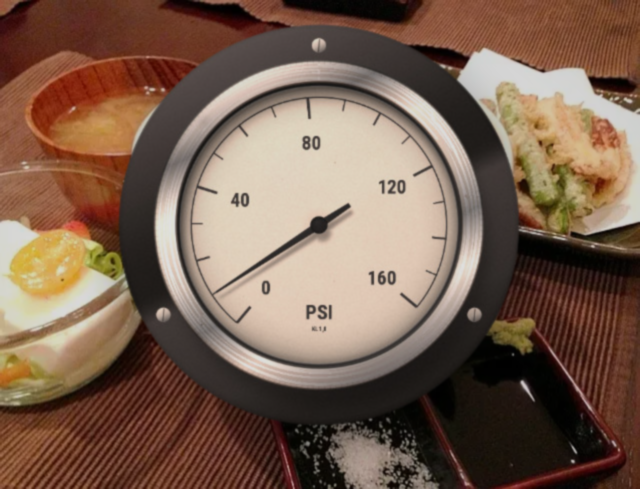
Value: 10 psi
